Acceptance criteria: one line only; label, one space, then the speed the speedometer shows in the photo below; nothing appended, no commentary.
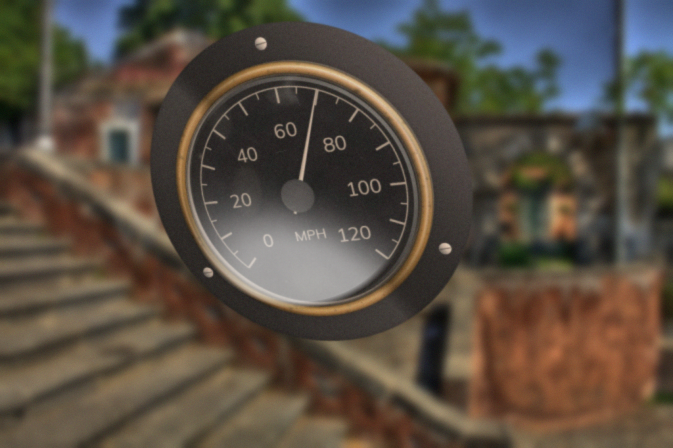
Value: 70 mph
